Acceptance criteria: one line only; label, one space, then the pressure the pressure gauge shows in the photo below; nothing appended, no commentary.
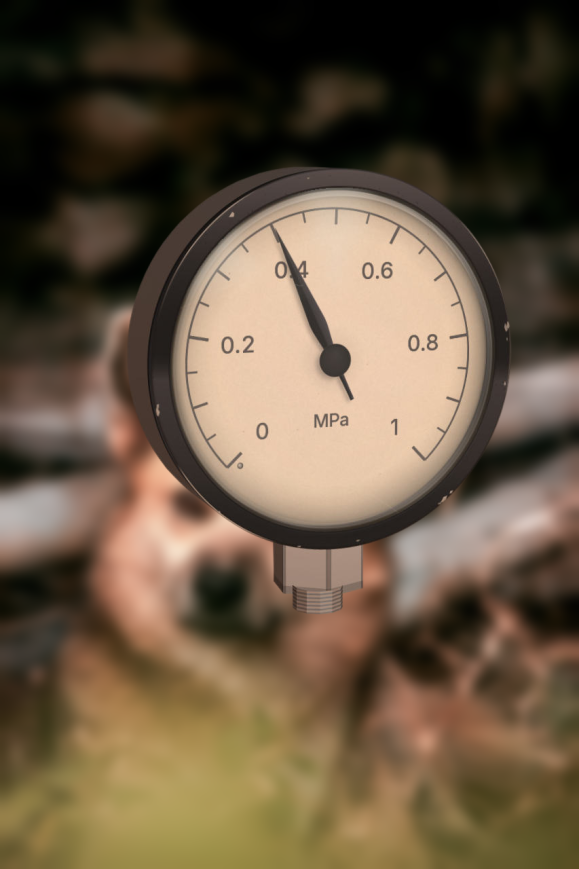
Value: 0.4 MPa
